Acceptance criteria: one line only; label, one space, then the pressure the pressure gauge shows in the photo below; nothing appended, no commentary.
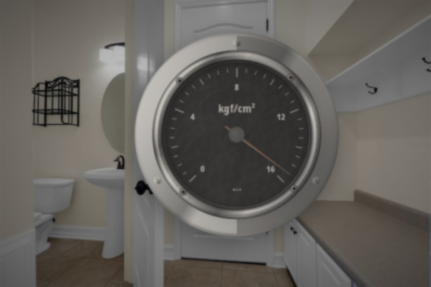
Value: 15.5 kg/cm²
